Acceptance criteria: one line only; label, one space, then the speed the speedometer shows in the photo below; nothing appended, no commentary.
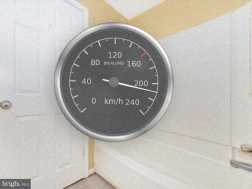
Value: 210 km/h
